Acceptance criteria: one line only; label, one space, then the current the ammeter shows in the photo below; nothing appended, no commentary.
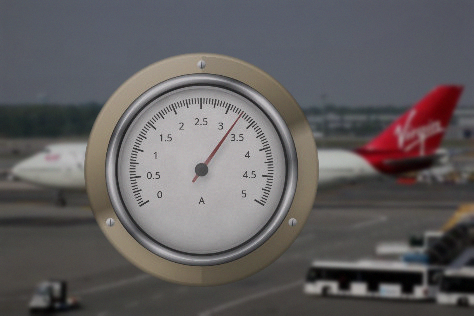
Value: 3.25 A
